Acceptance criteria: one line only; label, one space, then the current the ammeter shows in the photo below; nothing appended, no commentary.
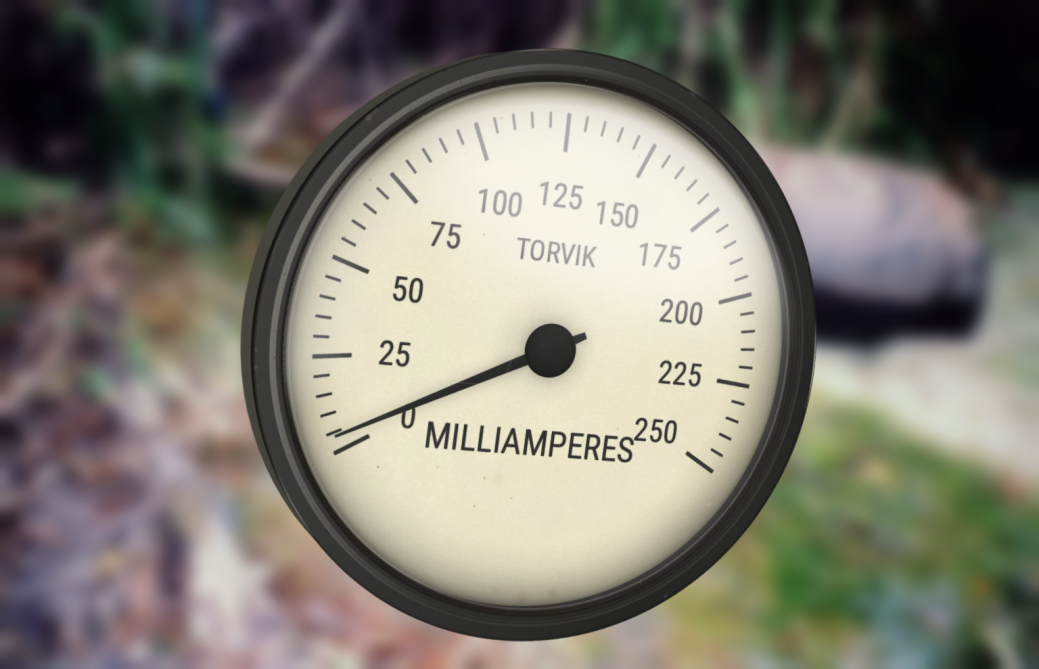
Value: 5 mA
